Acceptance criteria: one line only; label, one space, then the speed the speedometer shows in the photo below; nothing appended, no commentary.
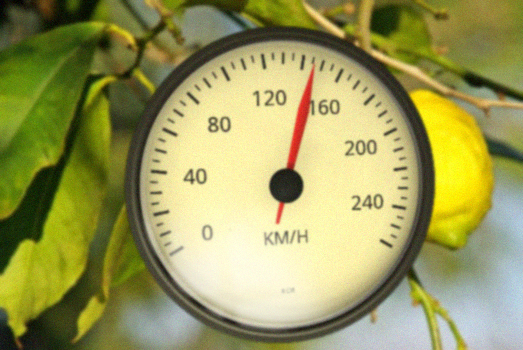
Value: 145 km/h
